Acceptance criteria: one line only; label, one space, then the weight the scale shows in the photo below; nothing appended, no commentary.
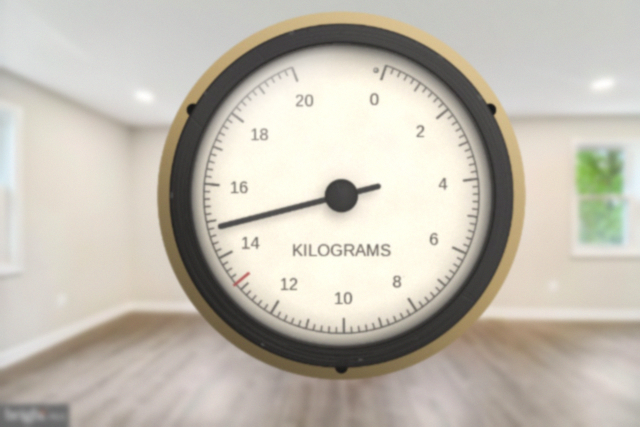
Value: 14.8 kg
